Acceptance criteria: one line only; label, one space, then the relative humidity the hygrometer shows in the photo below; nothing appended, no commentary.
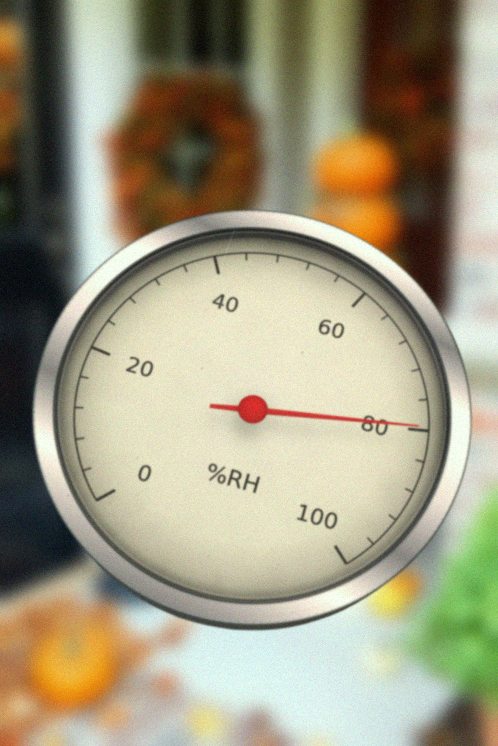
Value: 80 %
